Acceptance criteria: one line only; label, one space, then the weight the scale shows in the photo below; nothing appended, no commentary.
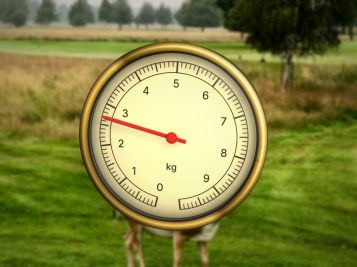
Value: 2.7 kg
